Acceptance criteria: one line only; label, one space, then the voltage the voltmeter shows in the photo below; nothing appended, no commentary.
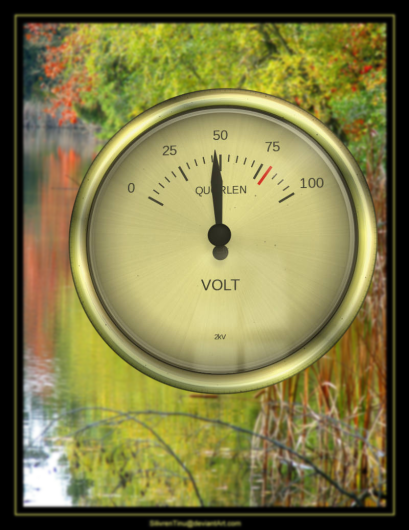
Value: 47.5 V
